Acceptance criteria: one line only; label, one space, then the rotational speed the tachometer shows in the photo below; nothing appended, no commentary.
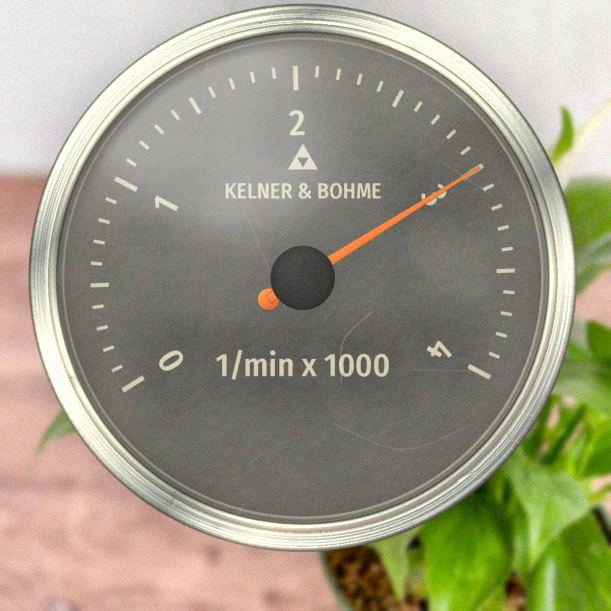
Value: 3000 rpm
